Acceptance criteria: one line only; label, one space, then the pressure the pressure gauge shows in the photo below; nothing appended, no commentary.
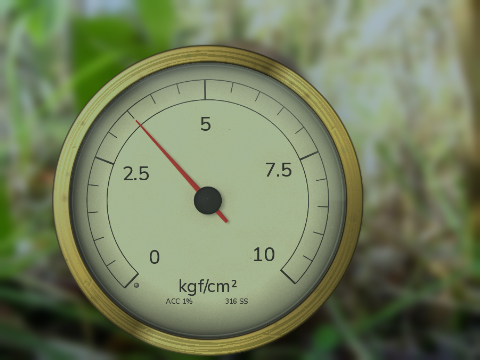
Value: 3.5 kg/cm²
